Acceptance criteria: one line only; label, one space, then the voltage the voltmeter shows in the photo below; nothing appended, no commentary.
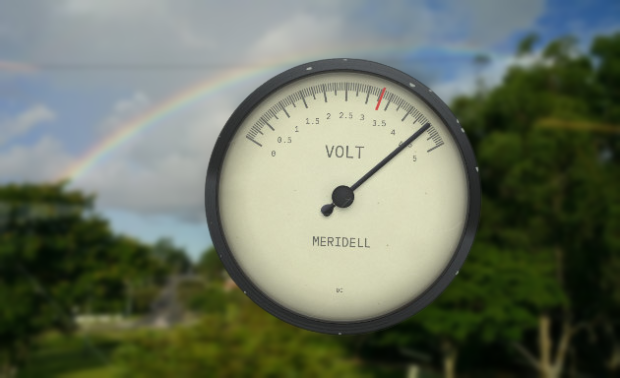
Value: 4.5 V
